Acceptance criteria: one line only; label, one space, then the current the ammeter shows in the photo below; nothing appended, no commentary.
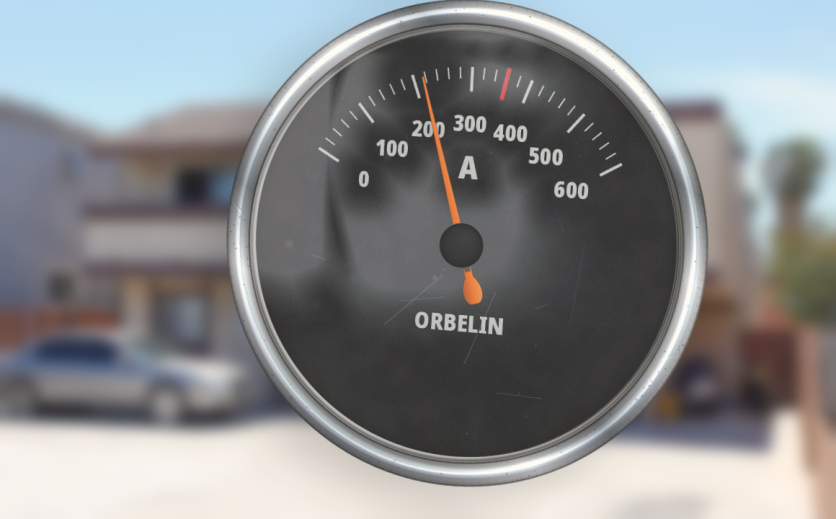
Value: 220 A
